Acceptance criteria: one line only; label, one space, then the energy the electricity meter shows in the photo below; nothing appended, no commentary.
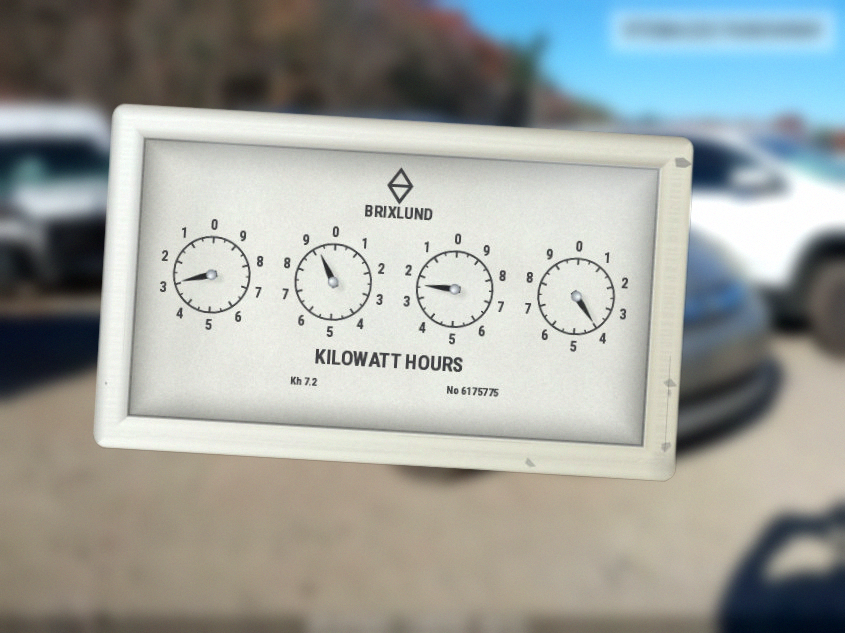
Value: 2924 kWh
